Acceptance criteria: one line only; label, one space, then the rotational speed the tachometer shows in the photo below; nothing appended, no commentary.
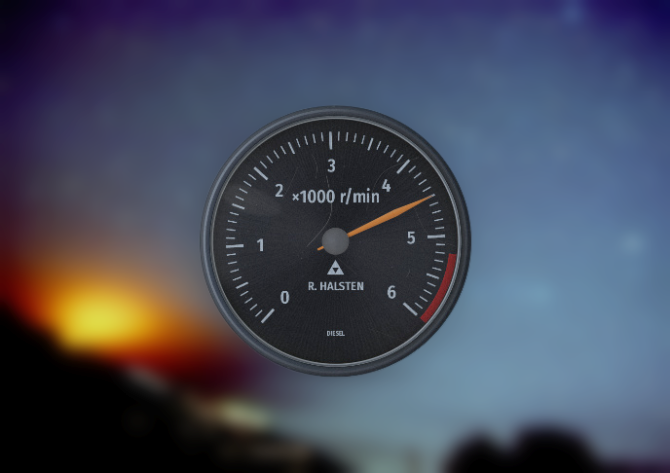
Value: 4500 rpm
